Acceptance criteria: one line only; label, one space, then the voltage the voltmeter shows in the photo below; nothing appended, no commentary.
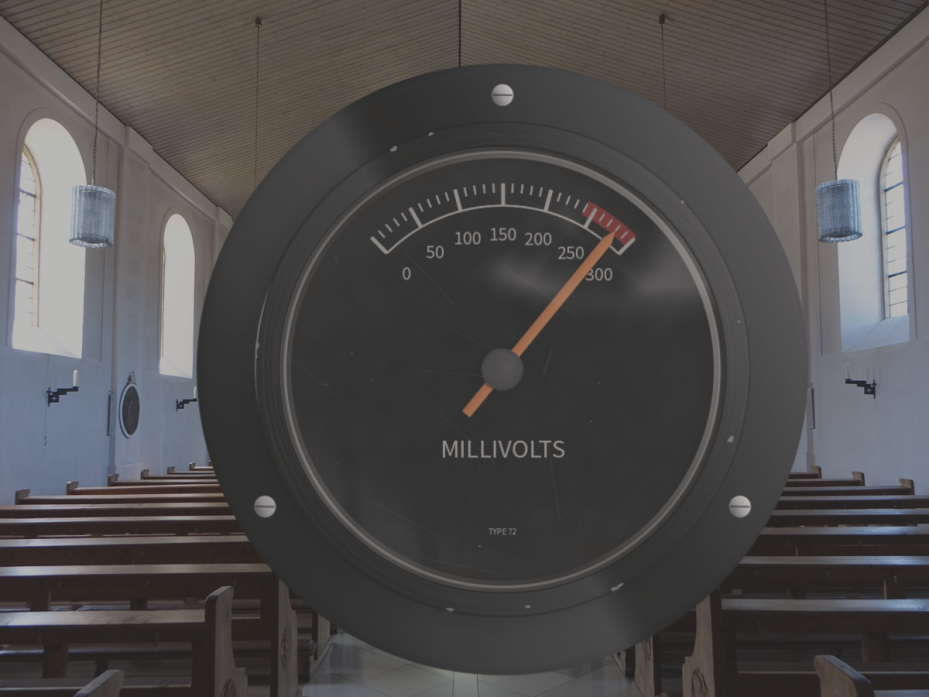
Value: 280 mV
